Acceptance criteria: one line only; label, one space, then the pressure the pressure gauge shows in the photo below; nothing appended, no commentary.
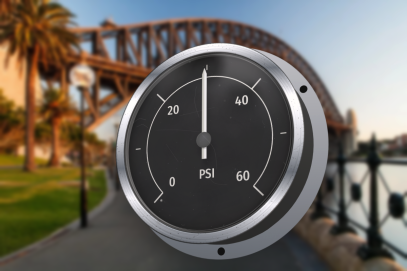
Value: 30 psi
